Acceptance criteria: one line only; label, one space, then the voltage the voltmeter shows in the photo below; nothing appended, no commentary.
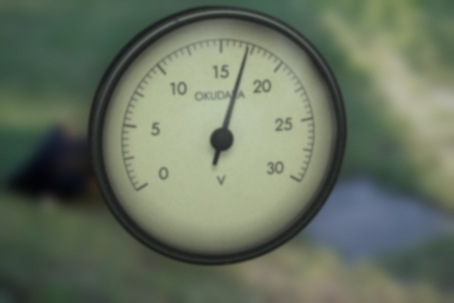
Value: 17 V
